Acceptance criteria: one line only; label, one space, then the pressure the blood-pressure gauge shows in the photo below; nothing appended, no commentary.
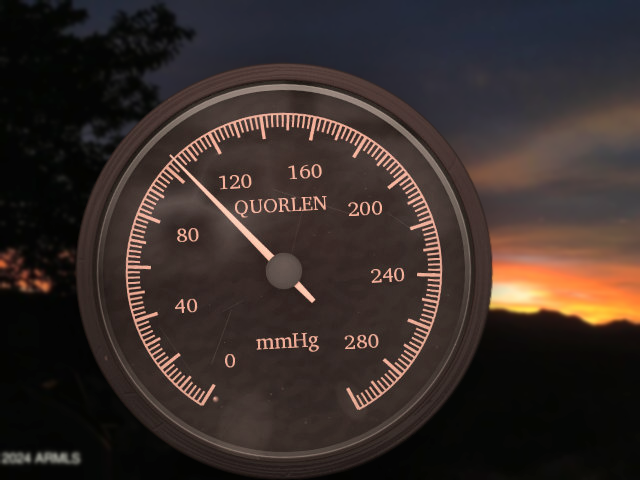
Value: 104 mmHg
